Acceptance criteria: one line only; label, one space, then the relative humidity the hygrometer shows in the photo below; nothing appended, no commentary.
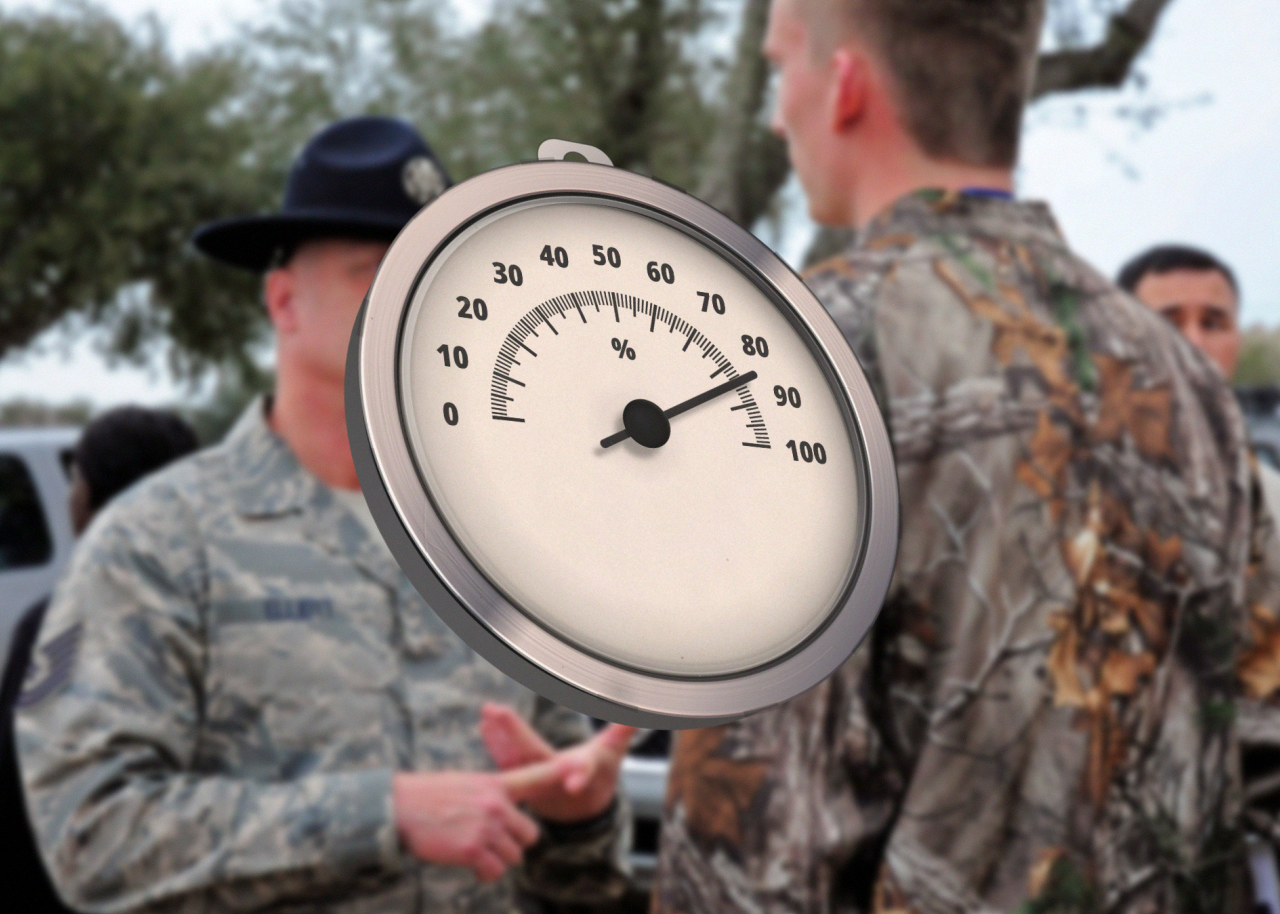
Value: 85 %
